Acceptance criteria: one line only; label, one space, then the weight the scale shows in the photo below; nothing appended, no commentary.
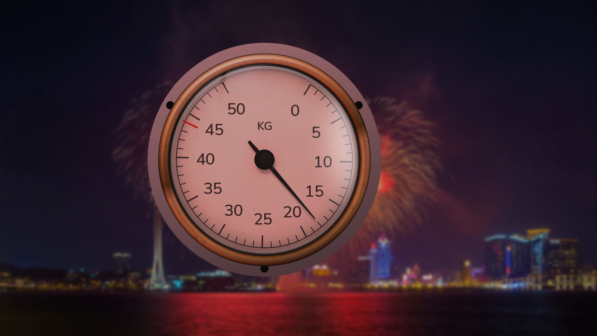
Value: 18 kg
